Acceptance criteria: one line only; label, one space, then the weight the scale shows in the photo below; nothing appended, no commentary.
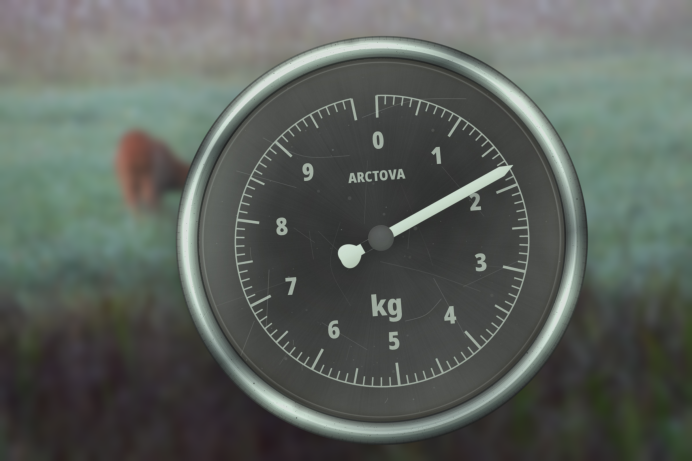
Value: 1.8 kg
